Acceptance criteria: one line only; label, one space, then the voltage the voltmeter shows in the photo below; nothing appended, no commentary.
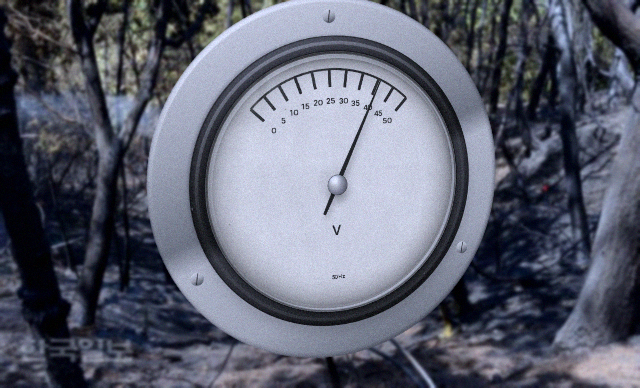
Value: 40 V
